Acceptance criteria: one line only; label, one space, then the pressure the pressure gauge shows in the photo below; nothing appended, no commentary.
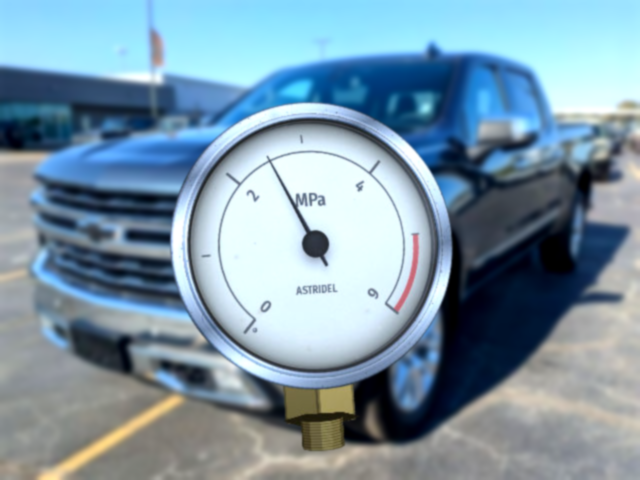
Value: 2.5 MPa
